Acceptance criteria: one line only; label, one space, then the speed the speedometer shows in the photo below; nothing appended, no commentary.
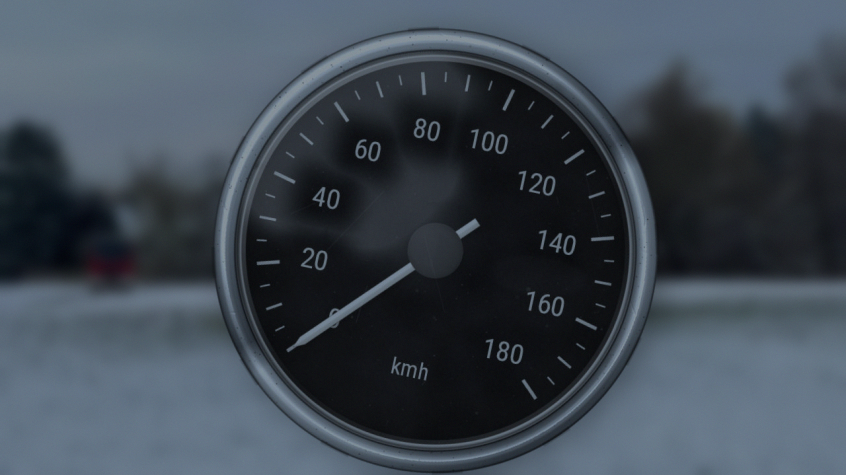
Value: 0 km/h
